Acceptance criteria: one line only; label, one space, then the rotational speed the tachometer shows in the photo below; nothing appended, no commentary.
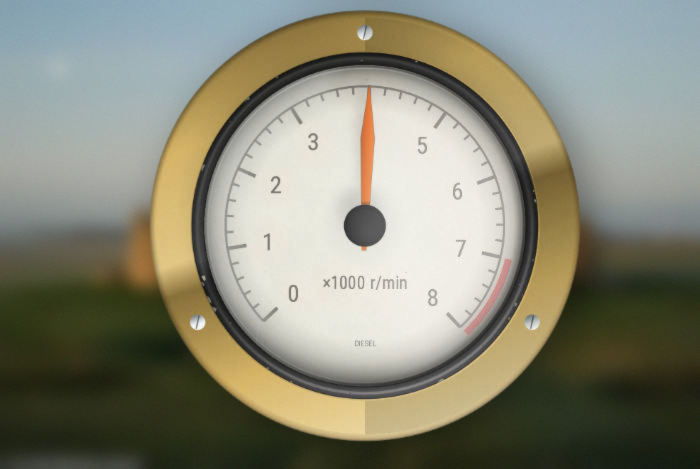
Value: 4000 rpm
